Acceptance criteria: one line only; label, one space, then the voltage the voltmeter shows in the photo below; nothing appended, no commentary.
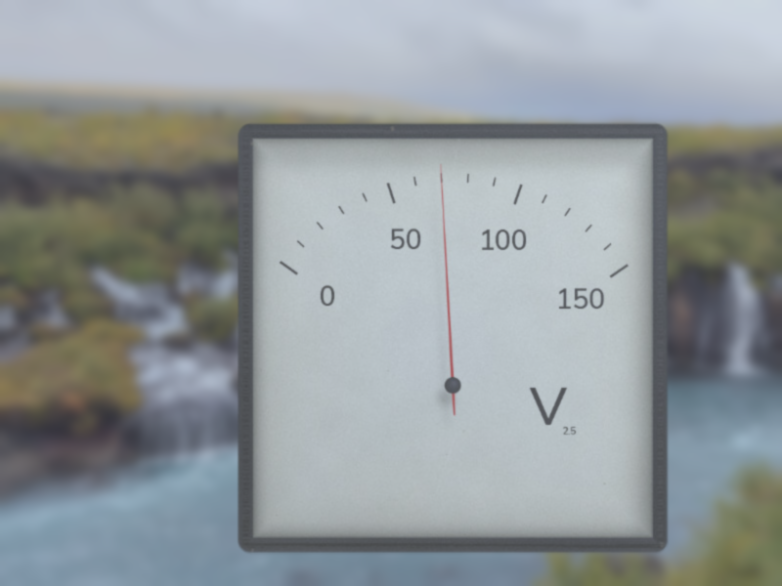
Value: 70 V
